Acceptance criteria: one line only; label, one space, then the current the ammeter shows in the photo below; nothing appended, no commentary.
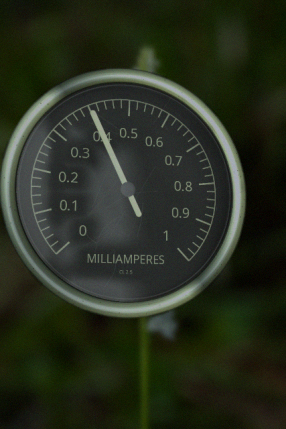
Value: 0.4 mA
